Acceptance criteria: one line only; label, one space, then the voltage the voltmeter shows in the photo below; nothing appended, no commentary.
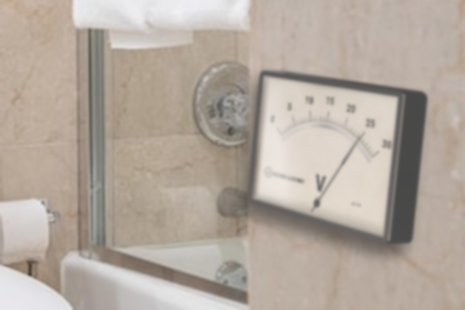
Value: 25 V
